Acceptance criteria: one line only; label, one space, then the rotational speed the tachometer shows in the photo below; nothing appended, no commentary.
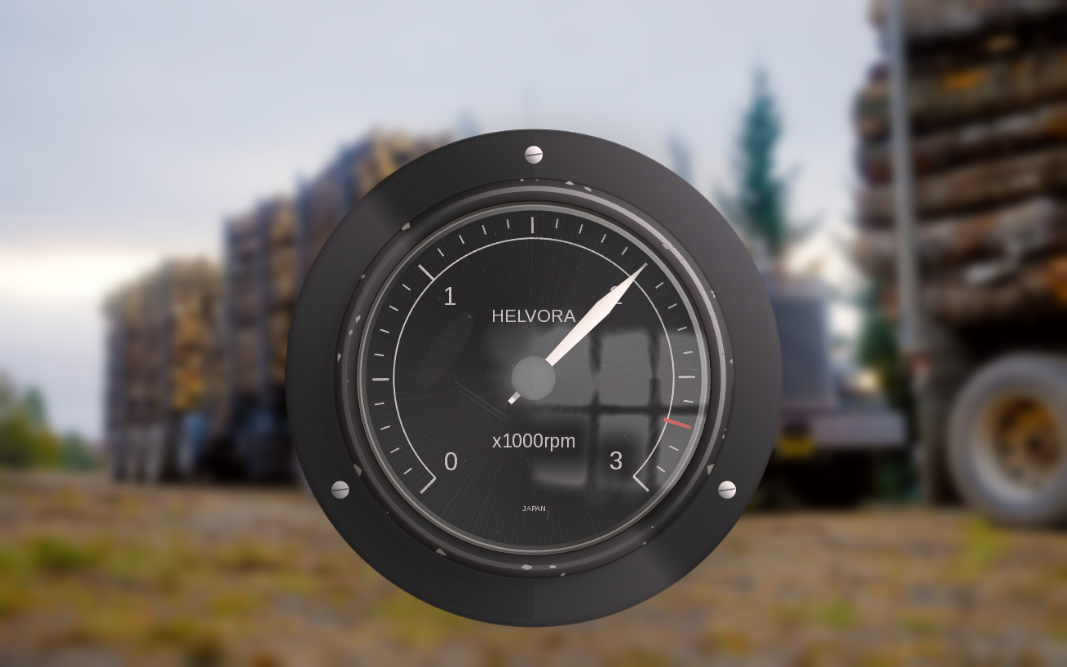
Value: 2000 rpm
